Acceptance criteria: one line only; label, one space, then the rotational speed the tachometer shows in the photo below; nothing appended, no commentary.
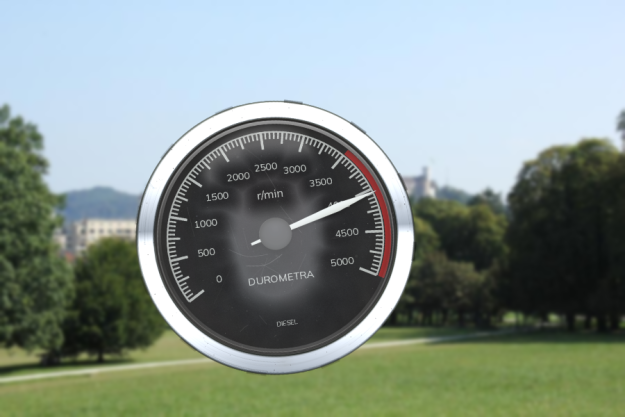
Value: 4050 rpm
